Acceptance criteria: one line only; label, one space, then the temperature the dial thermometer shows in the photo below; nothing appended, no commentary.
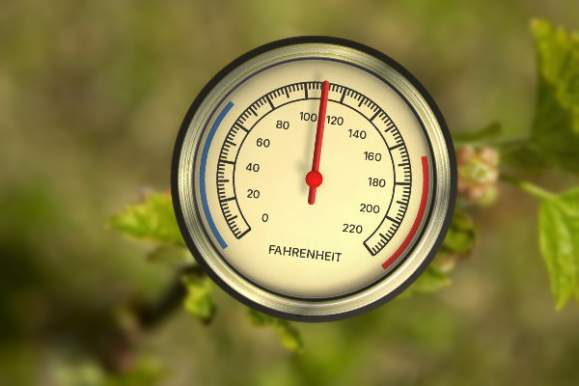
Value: 110 °F
